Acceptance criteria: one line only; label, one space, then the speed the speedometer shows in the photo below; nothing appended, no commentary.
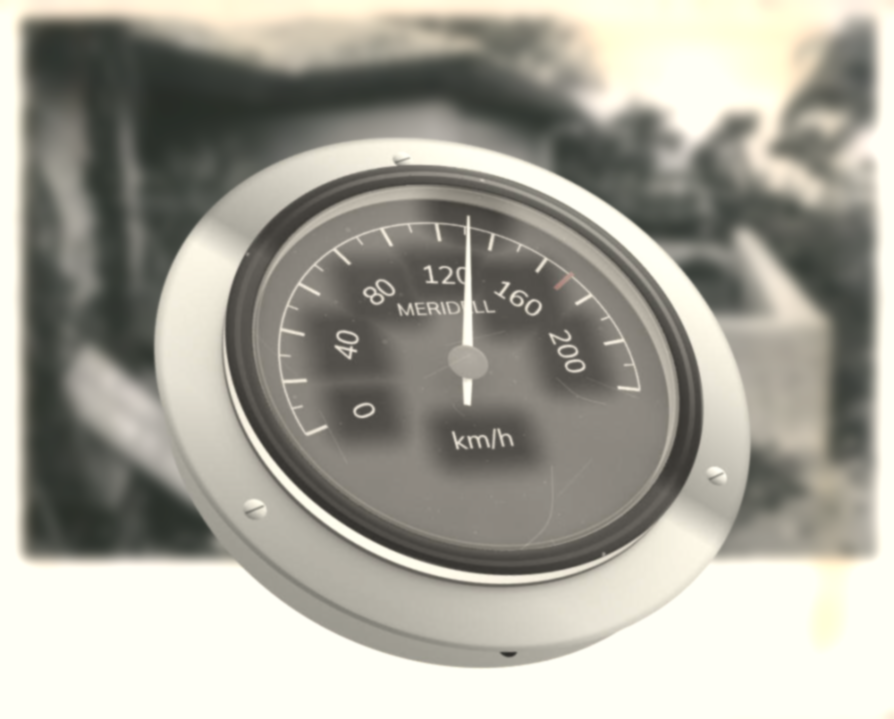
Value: 130 km/h
